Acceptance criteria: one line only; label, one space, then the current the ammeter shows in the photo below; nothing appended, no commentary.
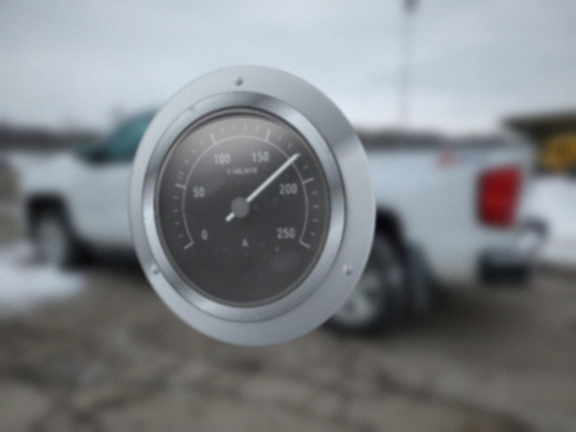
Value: 180 A
